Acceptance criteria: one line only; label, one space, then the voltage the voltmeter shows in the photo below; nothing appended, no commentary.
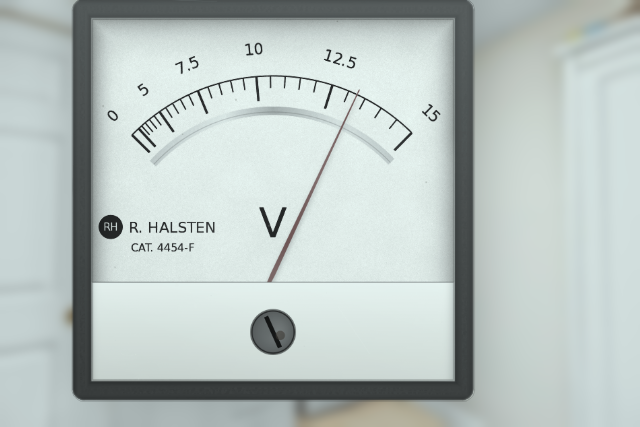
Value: 13.25 V
